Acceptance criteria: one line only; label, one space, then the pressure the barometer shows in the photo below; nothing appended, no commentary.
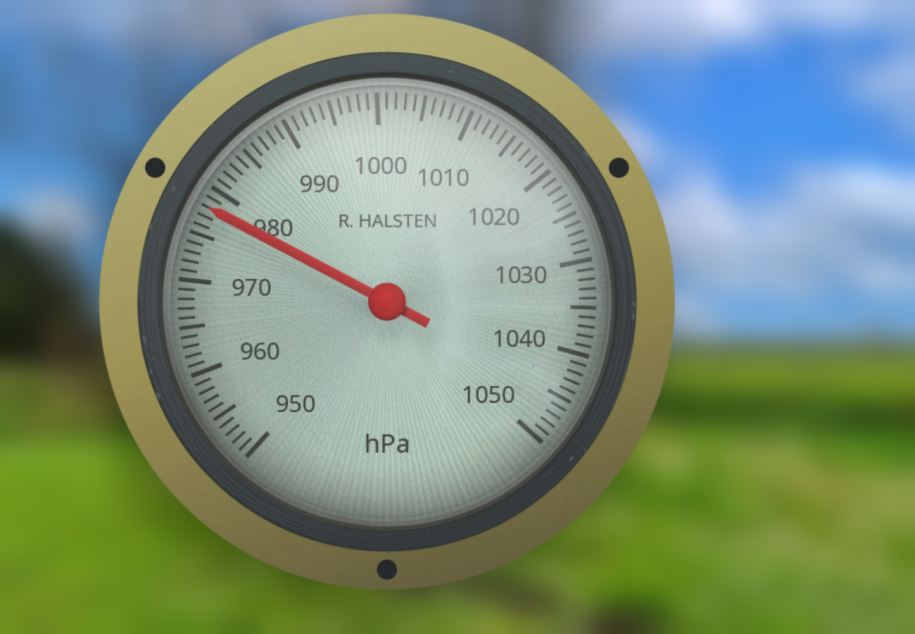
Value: 978 hPa
